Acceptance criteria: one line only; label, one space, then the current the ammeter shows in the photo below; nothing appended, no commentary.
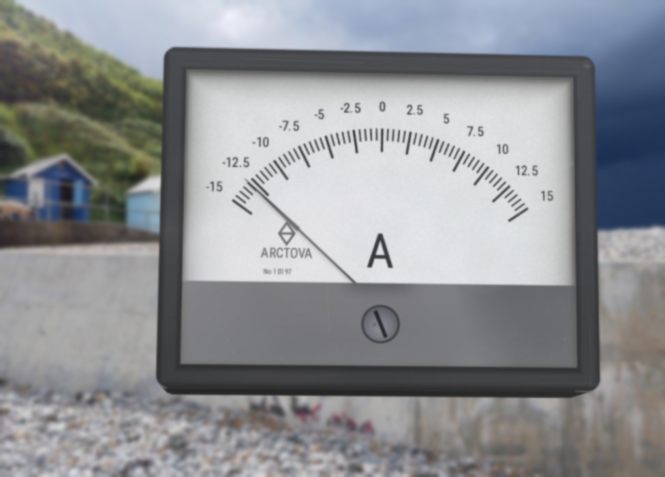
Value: -13 A
